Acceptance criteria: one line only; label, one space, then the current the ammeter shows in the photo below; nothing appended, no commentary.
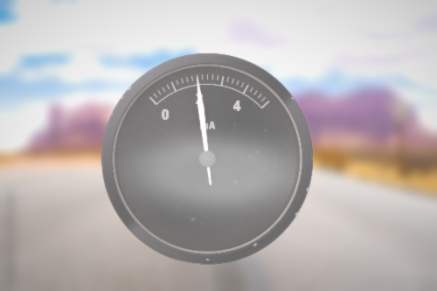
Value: 2 mA
